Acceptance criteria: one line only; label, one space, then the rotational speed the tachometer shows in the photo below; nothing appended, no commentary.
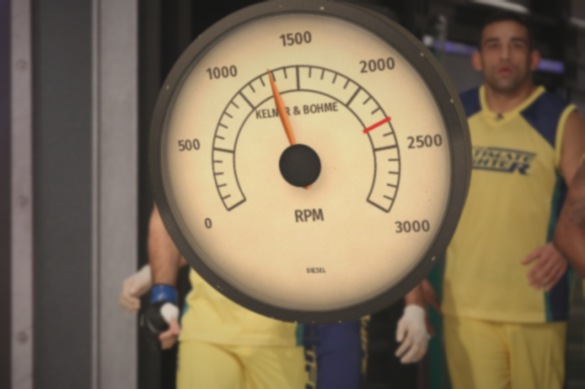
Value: 1300 rpm
